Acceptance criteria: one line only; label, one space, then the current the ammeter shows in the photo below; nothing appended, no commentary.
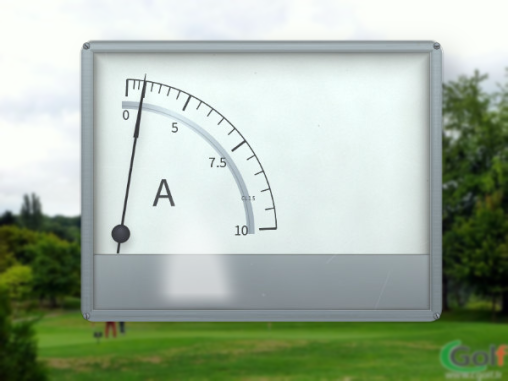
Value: 2.5 A
